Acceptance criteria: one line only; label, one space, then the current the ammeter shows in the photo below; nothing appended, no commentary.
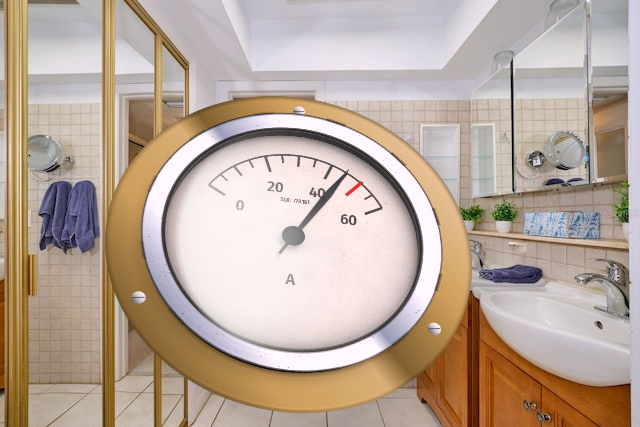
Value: 45 A
